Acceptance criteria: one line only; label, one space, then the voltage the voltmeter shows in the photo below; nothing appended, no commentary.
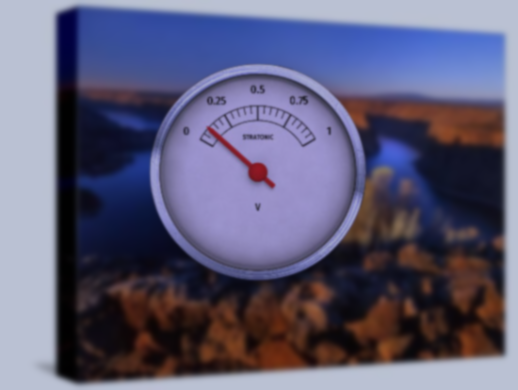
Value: 0.1 V
